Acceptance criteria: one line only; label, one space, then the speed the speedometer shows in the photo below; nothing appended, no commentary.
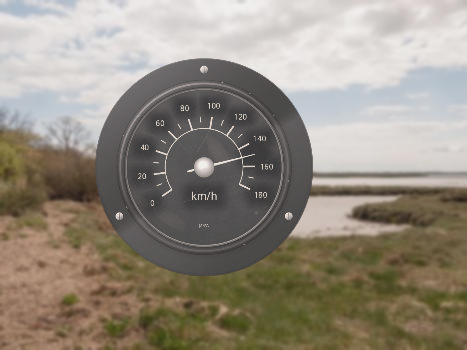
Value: 150 km/h
